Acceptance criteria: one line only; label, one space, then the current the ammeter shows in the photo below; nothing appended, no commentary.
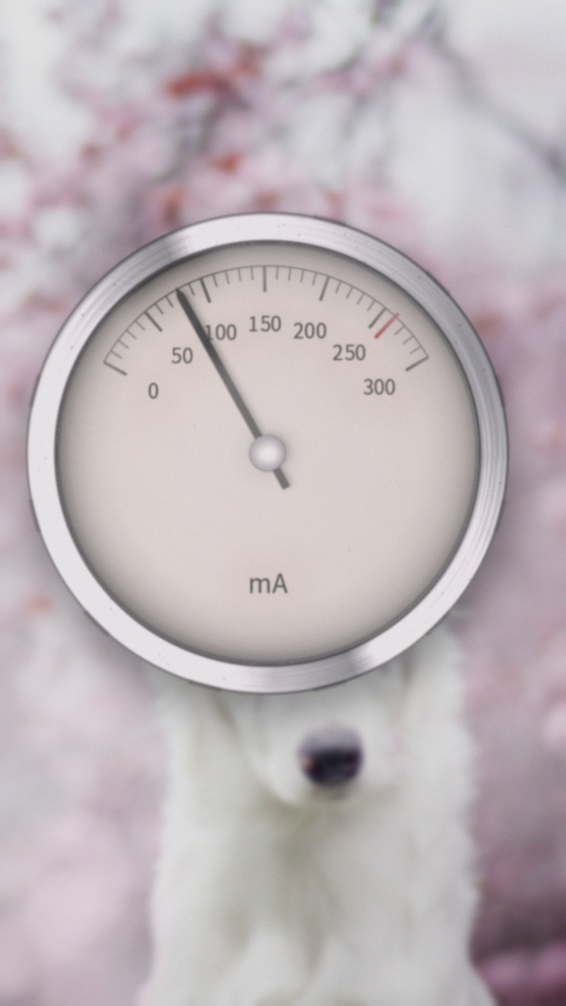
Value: 80 mA
